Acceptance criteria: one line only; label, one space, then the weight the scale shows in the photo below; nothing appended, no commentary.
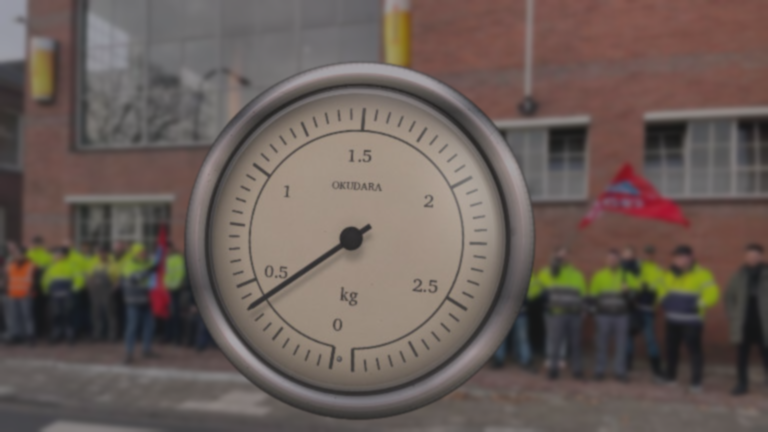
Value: 0.4 kg
